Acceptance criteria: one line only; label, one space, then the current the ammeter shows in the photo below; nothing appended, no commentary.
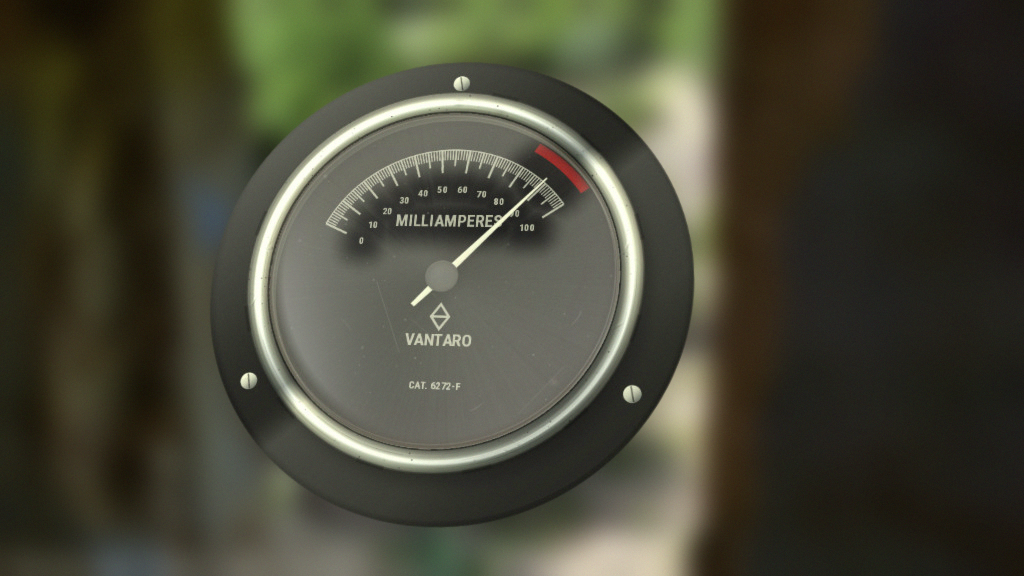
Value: 90 mA
